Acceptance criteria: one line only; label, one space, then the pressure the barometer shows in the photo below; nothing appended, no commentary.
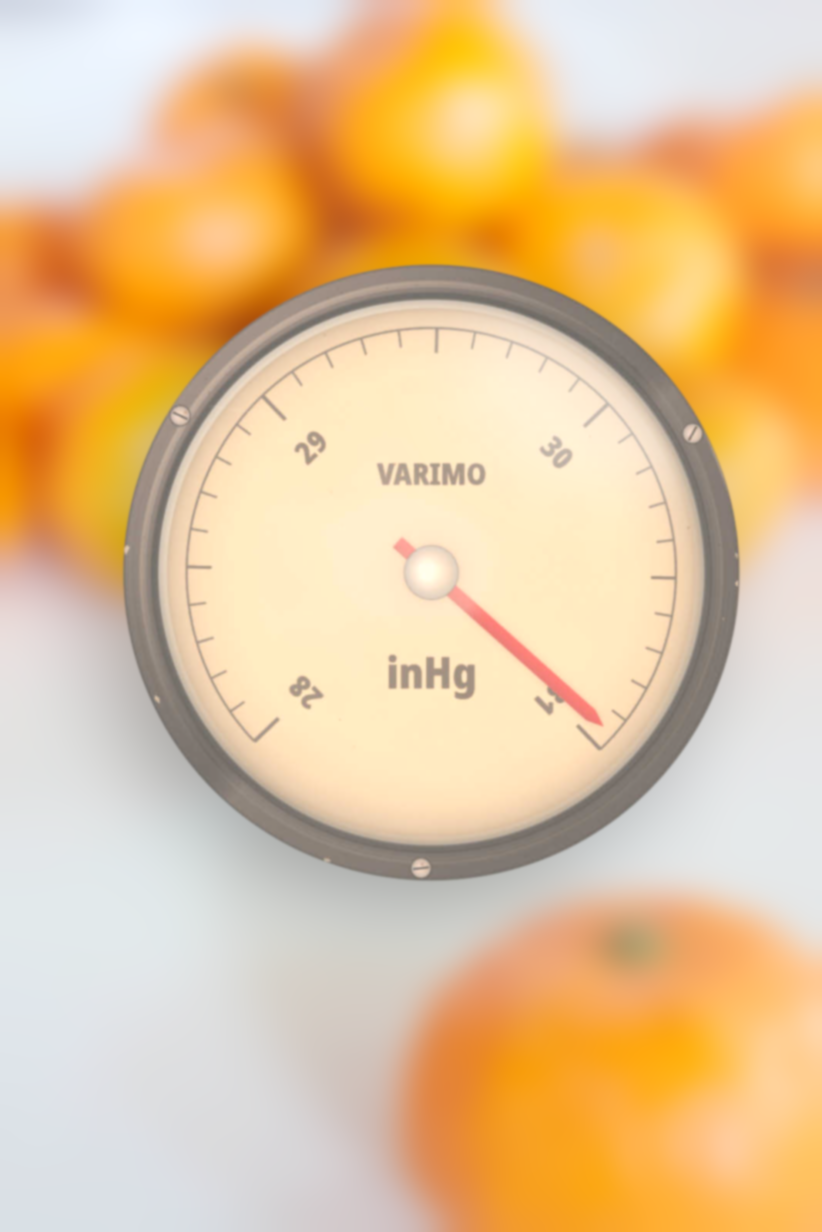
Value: 30.95 inHg
